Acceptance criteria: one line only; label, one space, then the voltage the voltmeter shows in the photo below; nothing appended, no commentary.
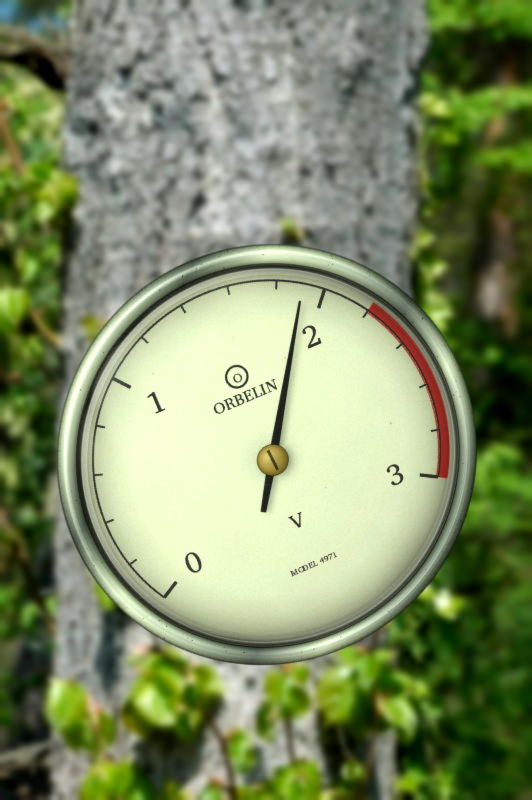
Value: 1.9 V
